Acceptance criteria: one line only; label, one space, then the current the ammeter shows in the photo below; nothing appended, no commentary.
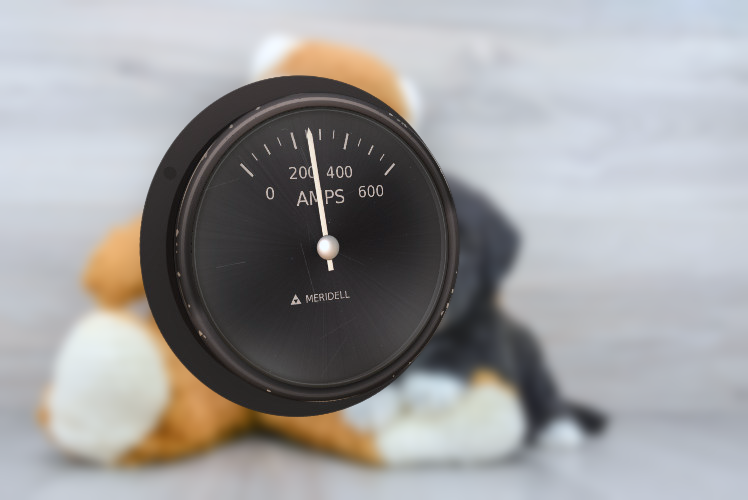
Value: 250 A
